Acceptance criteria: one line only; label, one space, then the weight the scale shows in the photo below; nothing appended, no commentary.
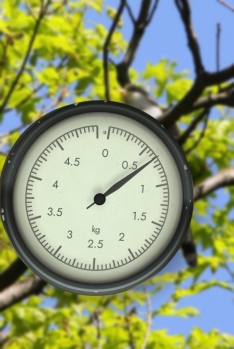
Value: 0.65 kg
